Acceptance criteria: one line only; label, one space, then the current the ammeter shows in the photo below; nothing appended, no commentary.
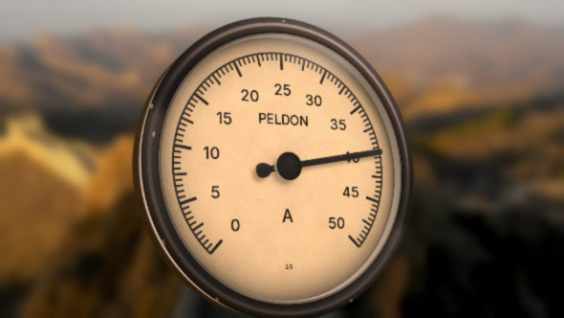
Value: 40 A
